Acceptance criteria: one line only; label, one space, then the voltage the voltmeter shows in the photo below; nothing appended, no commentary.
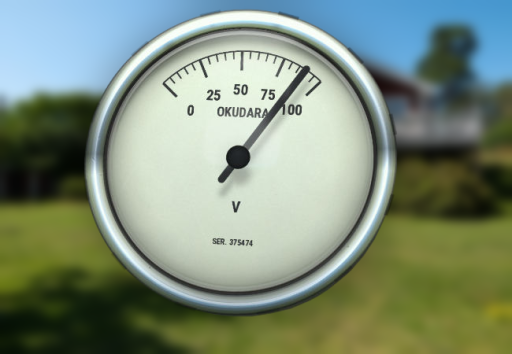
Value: 90 V
